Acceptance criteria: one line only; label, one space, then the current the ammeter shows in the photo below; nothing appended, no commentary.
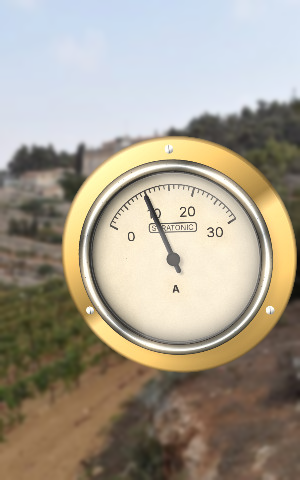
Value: 10 A
